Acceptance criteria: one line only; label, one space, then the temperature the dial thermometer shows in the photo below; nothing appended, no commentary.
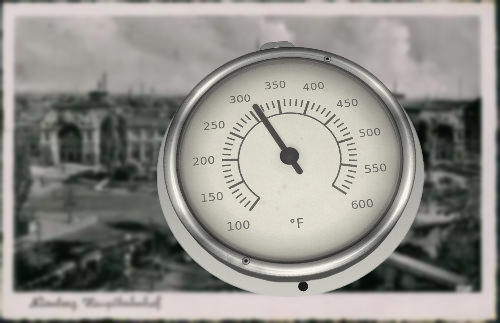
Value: 310 °F
